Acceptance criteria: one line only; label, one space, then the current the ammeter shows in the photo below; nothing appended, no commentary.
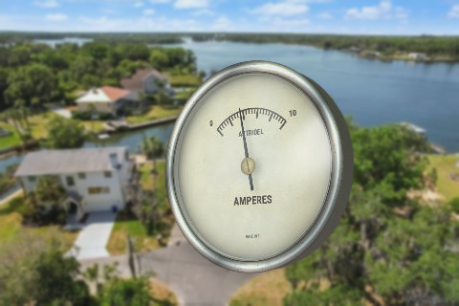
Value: 4 A
